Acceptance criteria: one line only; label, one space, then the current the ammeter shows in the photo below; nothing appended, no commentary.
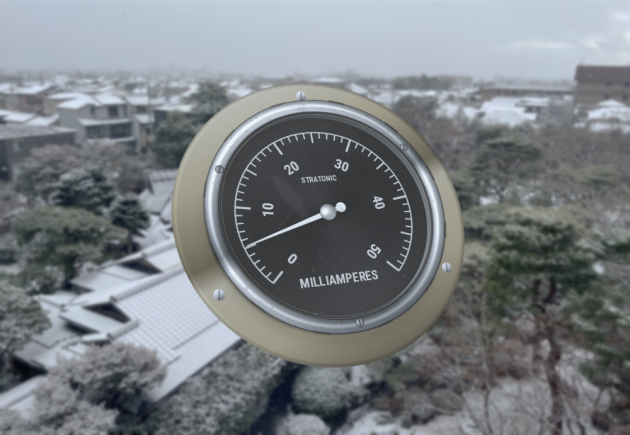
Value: 5 mA
